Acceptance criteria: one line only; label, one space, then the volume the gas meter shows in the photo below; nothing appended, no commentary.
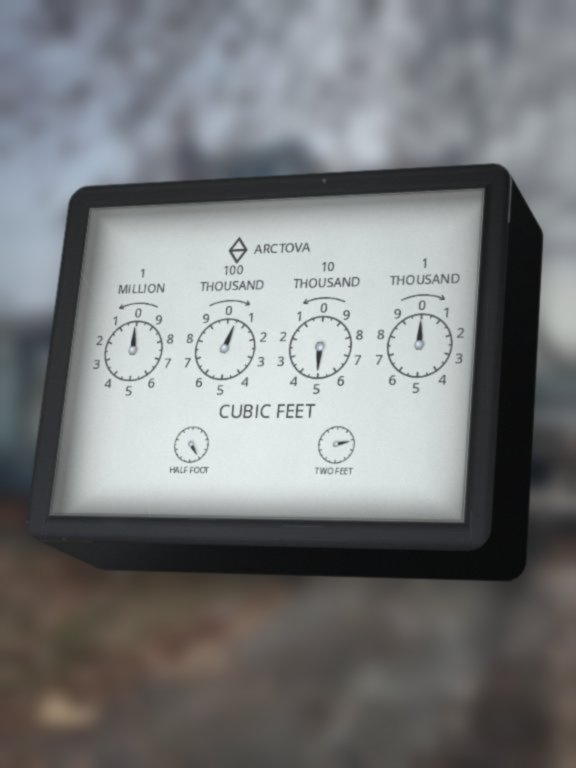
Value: 5000 ft³
